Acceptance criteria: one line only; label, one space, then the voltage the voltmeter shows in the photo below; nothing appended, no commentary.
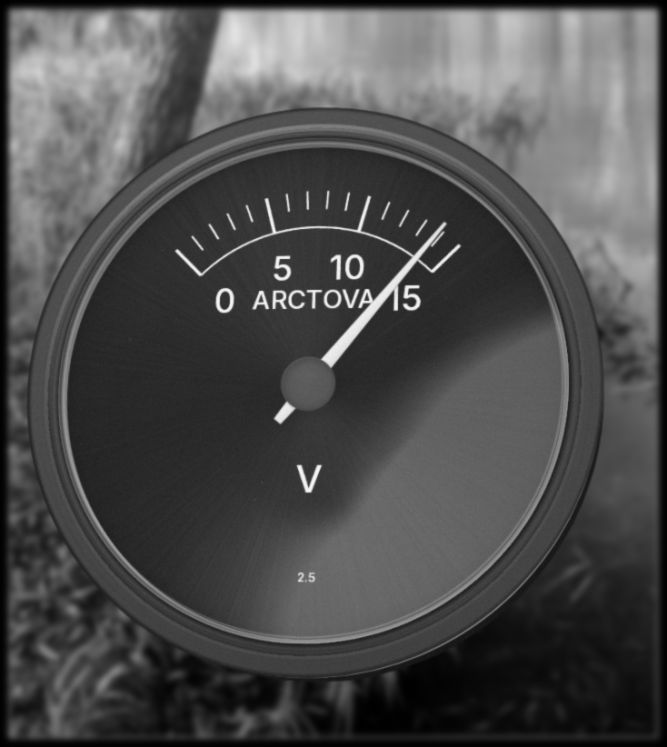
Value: 14 V
